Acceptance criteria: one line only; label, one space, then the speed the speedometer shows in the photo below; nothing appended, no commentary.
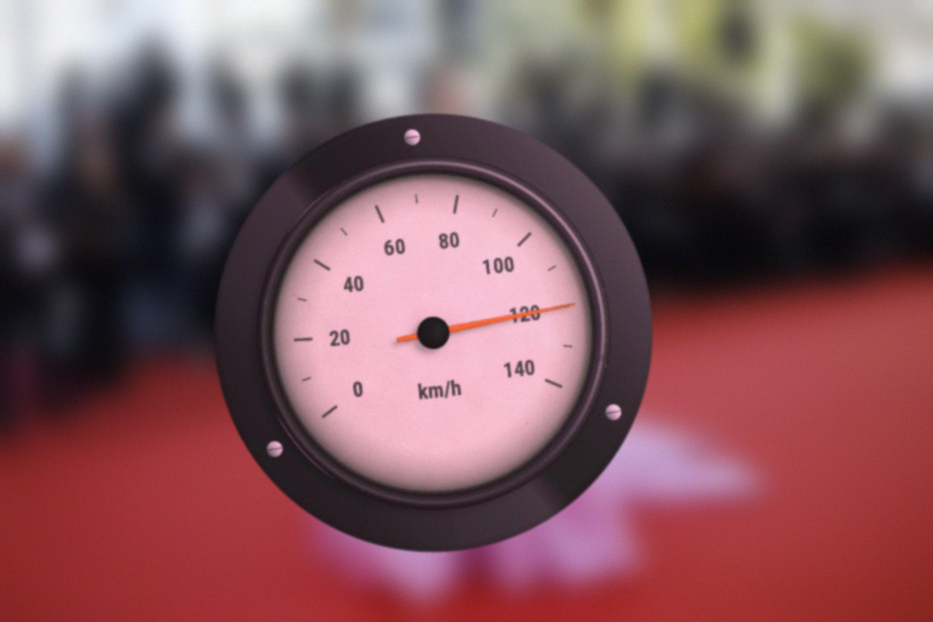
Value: 120 km/h
